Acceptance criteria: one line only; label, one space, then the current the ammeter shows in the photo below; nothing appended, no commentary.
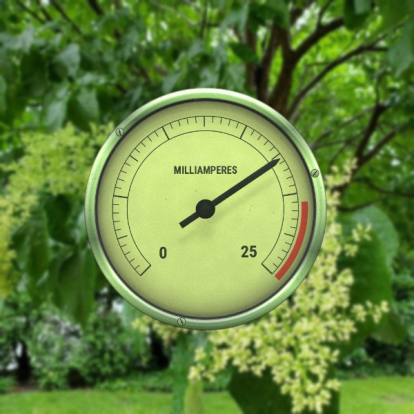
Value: 17.75 mA
